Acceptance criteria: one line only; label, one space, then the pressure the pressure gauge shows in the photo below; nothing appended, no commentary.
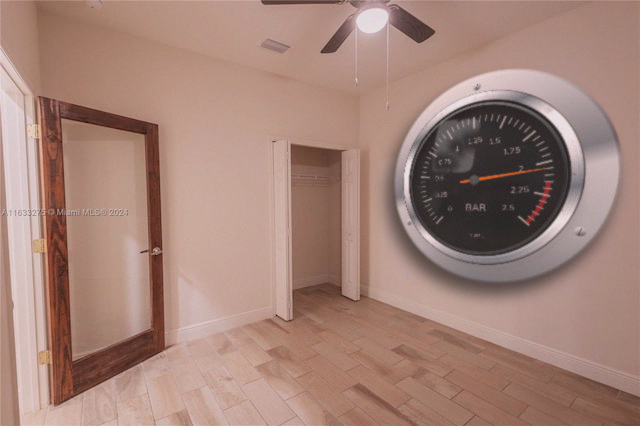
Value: 2.05 bar
